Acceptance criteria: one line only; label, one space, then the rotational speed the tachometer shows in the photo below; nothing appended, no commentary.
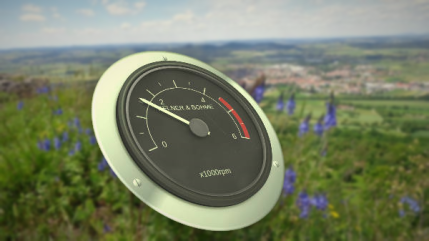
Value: 1500 rpm
